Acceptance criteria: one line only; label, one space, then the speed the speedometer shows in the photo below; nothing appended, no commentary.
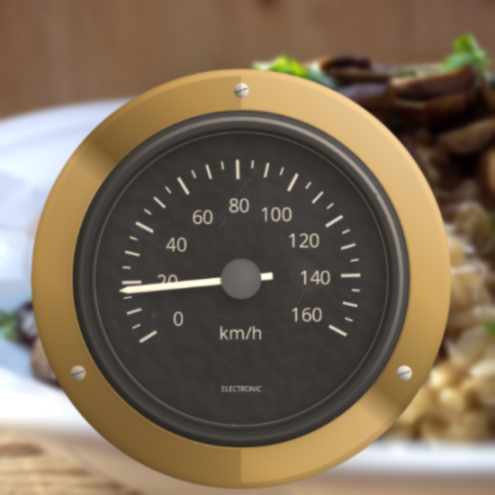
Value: 17.5 km/h
